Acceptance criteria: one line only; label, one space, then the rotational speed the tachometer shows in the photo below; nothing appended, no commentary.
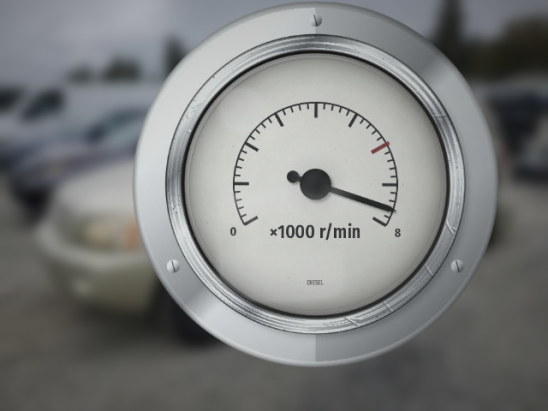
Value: 7600 rpm
